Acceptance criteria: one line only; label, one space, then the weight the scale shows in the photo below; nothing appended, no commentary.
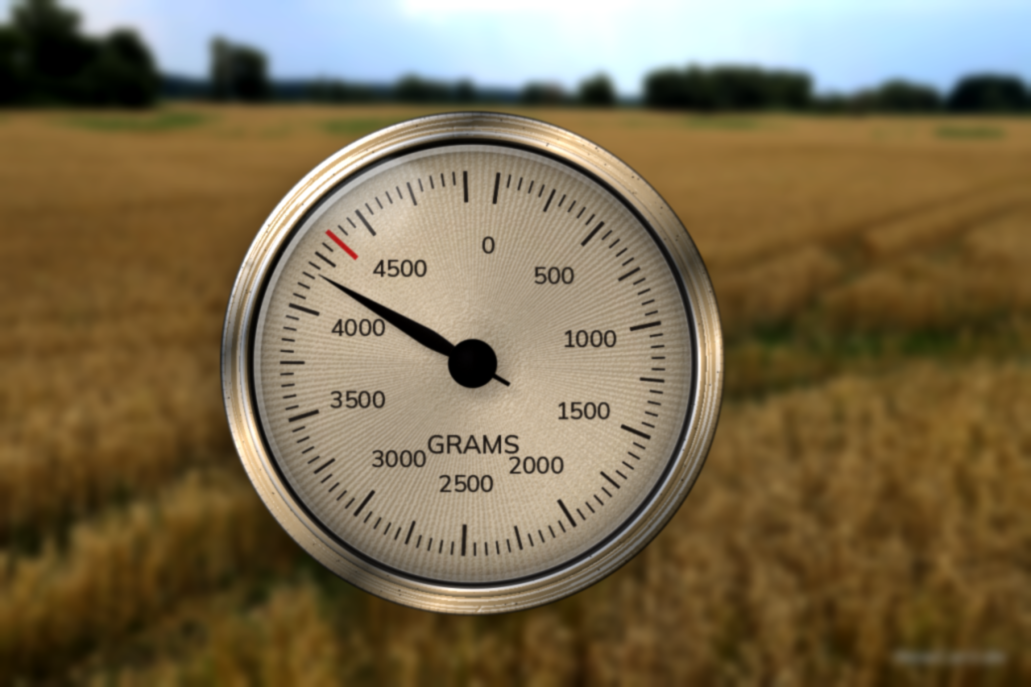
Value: 4175 g
